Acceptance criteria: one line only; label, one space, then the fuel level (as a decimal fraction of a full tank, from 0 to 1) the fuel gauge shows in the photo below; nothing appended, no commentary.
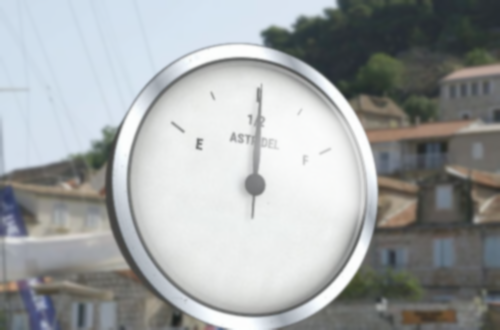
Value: 0.5
